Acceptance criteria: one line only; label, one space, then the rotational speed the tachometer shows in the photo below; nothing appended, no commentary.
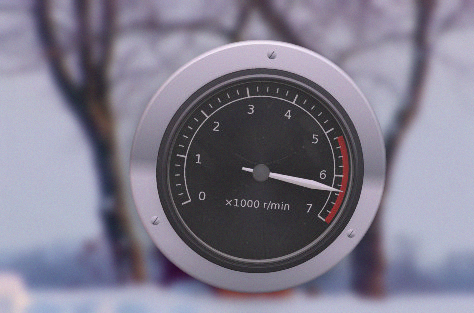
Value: 6300 rpm
